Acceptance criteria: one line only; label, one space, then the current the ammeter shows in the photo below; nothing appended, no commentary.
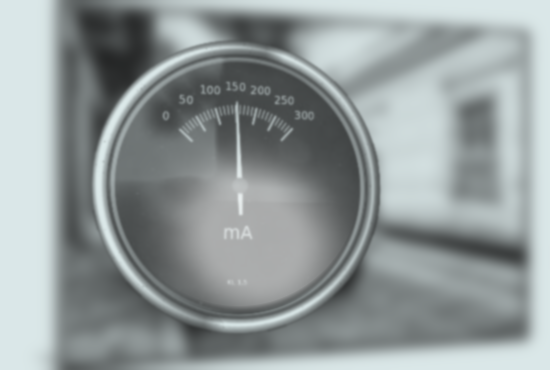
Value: 150 mA
